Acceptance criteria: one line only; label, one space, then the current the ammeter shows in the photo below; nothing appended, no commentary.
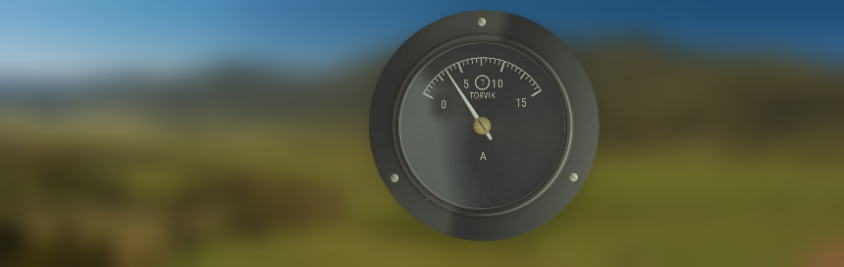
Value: 3.5 A
